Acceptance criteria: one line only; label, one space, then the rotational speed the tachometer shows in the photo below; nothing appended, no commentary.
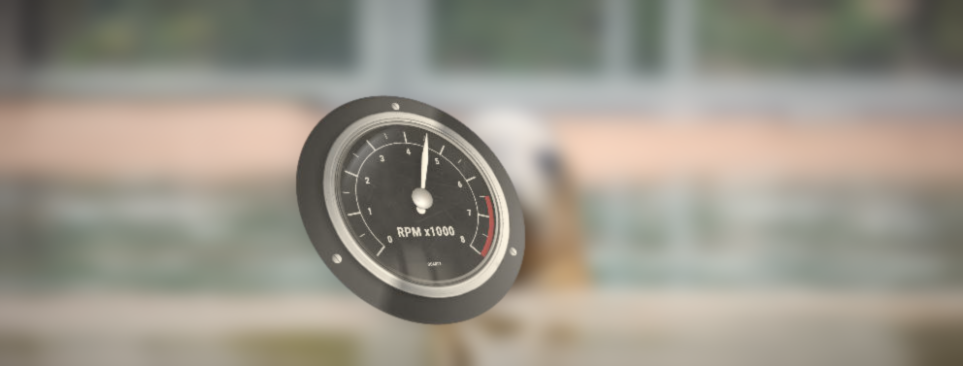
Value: 4500 rpm
